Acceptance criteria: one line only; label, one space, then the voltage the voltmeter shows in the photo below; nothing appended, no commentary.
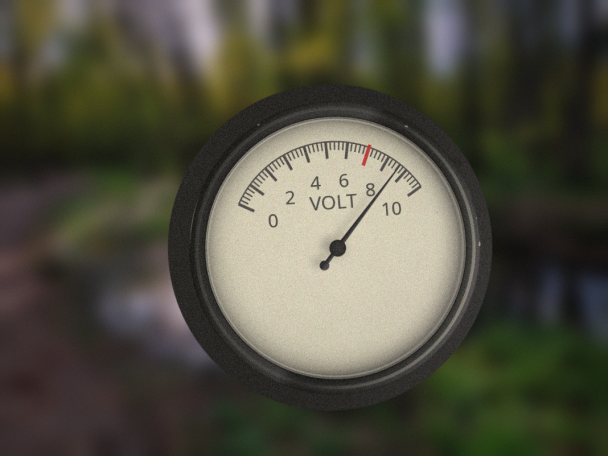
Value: 8.6 V
